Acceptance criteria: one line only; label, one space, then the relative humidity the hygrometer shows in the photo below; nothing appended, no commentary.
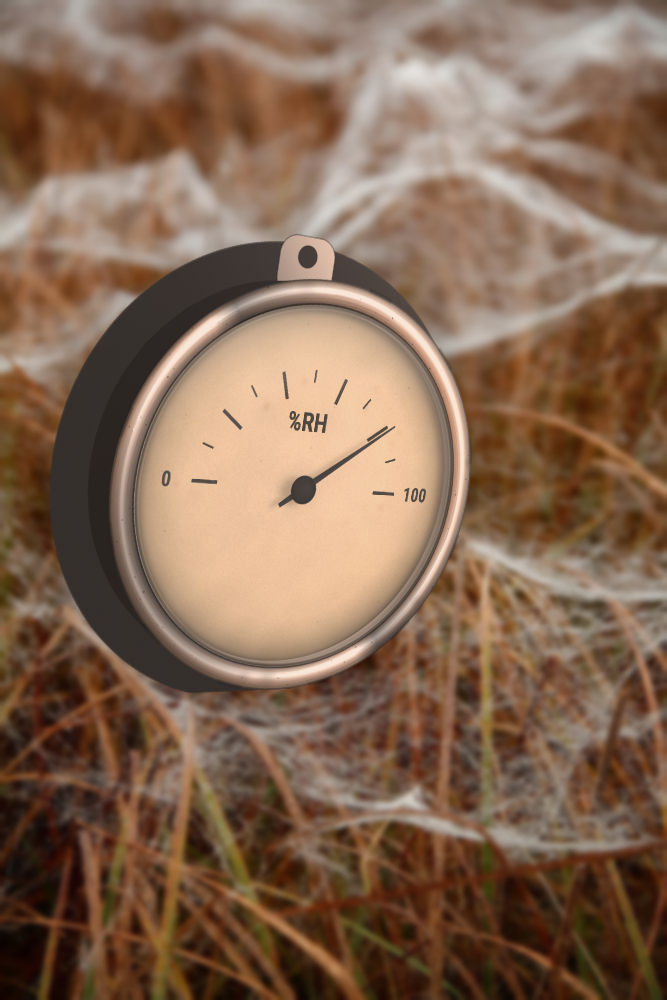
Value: 80 %
